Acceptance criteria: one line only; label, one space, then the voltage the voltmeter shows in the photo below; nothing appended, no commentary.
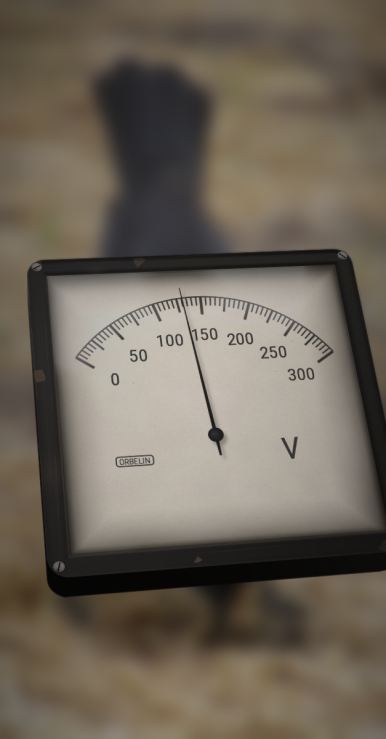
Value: 130 V
